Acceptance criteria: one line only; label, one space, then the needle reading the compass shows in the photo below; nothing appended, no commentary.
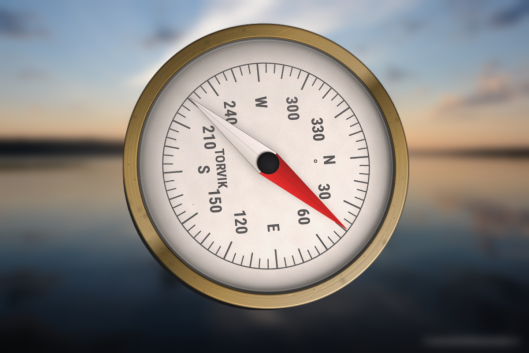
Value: 45 °
